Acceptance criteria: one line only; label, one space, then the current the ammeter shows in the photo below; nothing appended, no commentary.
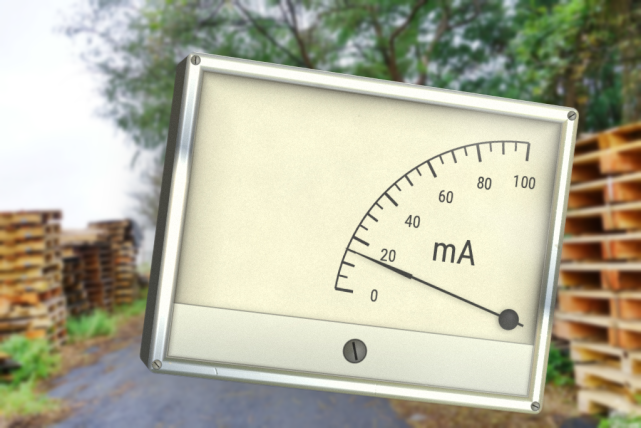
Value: 15 mA
